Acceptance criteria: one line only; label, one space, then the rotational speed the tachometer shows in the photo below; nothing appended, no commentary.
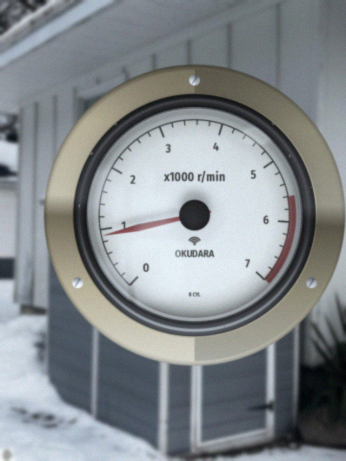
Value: 900 rpm
